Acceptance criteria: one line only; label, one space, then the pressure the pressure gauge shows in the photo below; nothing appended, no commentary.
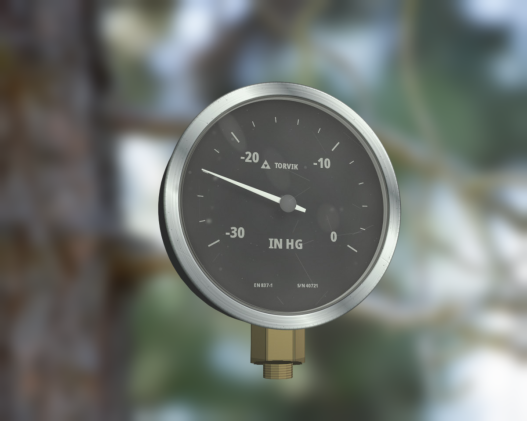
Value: -24 inHg
